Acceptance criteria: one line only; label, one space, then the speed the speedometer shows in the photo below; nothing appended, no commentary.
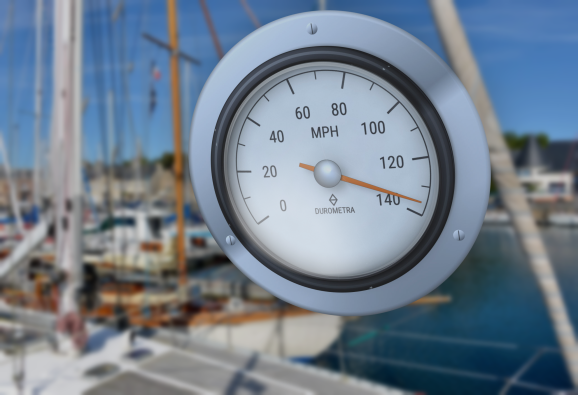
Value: 135 mph
